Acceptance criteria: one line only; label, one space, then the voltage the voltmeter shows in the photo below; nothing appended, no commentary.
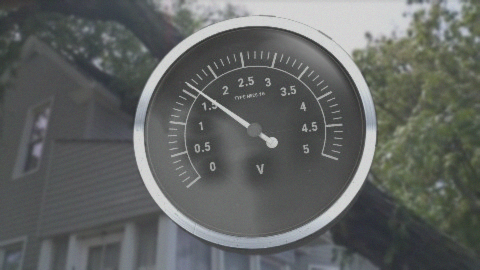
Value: 1.6 V
